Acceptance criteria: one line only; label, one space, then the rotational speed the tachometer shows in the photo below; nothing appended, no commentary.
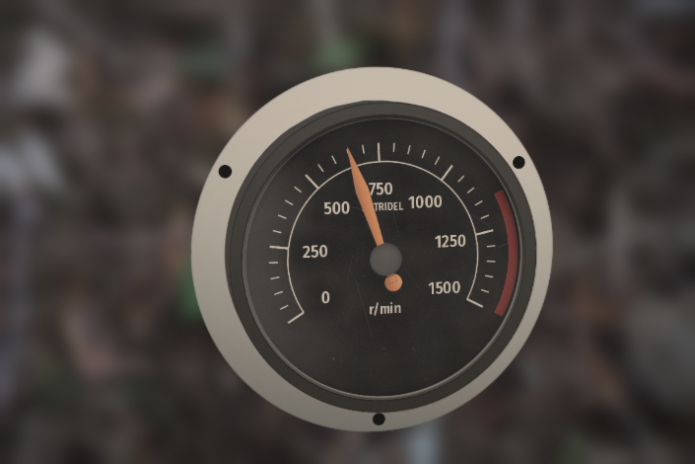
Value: 650 rpm
